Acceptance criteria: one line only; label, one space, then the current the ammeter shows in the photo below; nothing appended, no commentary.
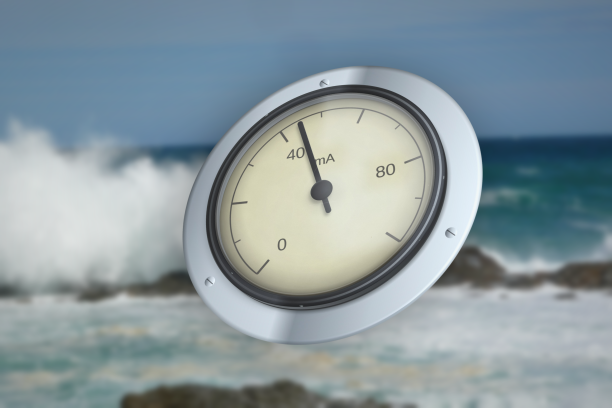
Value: 45 mA
